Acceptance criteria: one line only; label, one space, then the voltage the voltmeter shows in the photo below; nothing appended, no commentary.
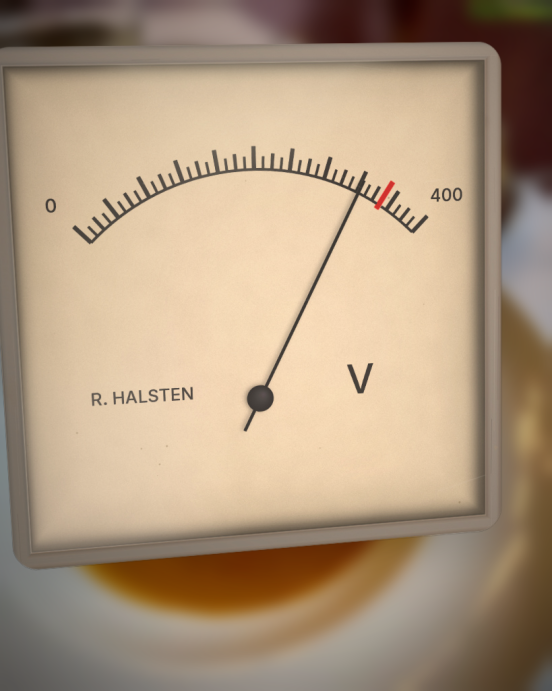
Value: 320 V
